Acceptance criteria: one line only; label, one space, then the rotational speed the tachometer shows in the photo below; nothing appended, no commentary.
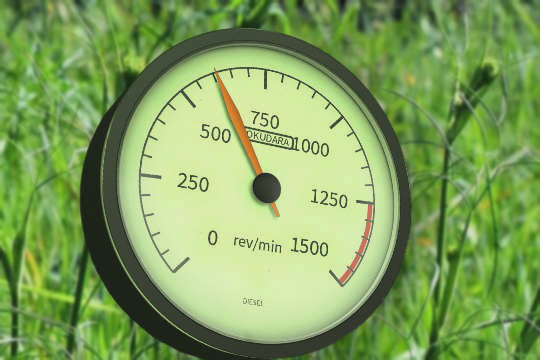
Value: 600 rpm
